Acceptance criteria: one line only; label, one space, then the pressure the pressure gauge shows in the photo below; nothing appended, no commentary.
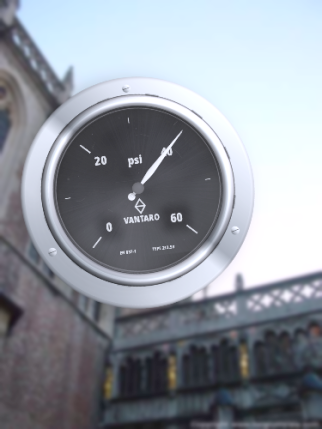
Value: 40 psi
